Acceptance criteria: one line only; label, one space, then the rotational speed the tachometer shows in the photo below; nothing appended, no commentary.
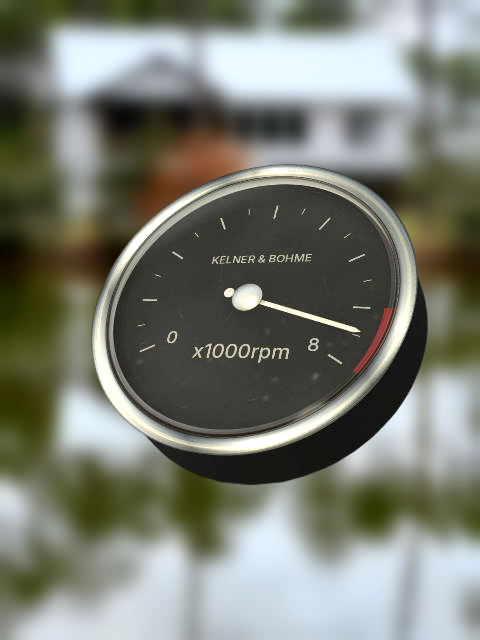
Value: 7500 rpm
